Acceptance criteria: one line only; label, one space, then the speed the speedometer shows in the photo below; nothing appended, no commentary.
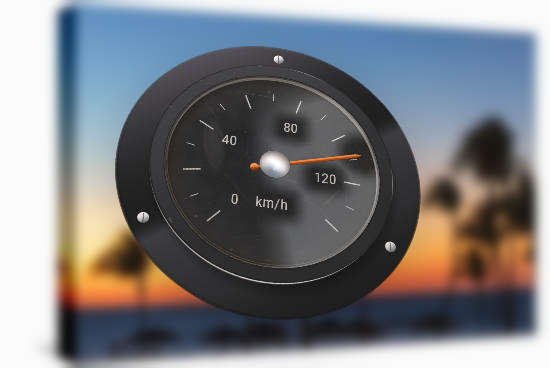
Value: 110 km/h
